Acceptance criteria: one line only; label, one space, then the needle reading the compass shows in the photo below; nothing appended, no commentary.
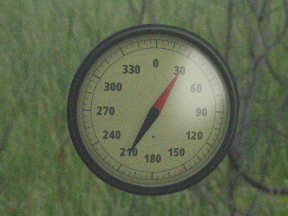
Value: 30 °
